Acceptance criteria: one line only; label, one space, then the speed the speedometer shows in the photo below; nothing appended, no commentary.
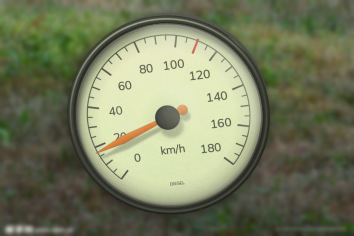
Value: 17.5 km/h
